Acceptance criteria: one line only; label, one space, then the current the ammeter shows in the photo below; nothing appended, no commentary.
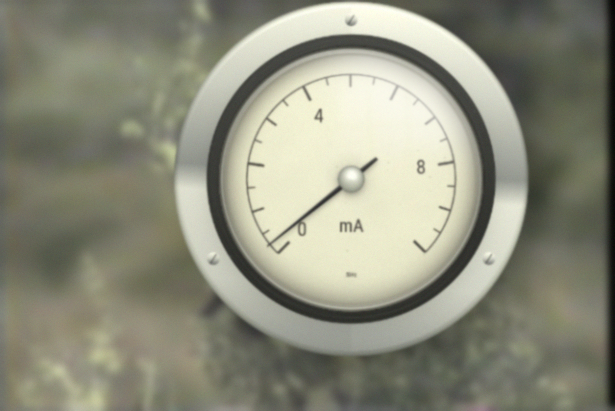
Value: 0.25 mA
